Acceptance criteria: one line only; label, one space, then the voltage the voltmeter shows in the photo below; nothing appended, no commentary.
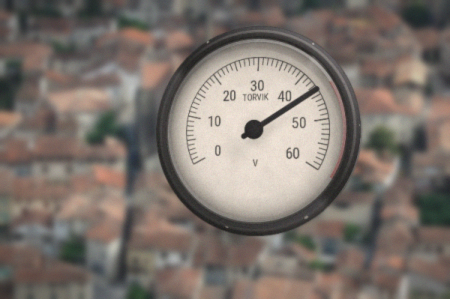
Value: 44 V
